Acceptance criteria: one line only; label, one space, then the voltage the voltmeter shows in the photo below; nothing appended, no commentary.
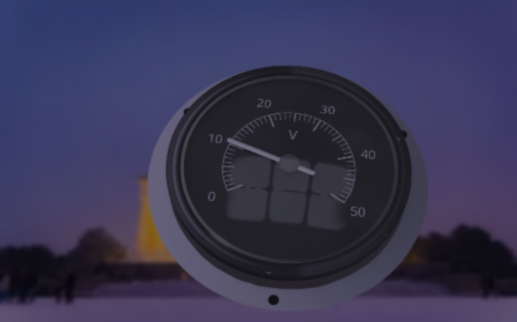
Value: 10 V
